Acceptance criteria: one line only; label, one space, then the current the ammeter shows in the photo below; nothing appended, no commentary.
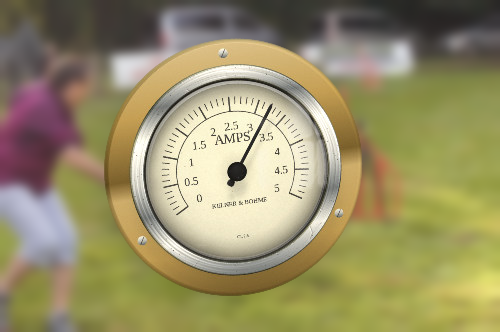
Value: 3.2 A
